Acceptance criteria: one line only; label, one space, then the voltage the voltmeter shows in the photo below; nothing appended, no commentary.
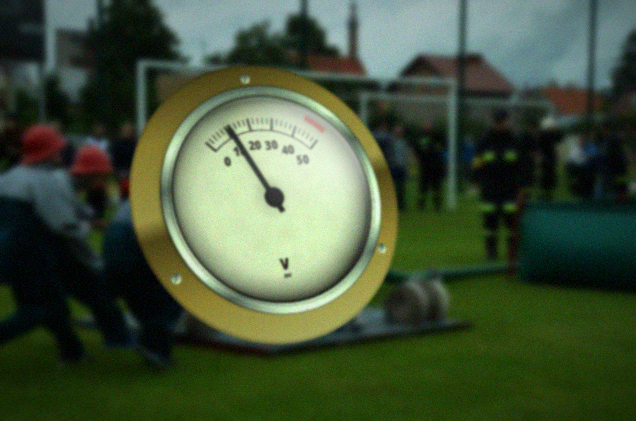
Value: 10 V
